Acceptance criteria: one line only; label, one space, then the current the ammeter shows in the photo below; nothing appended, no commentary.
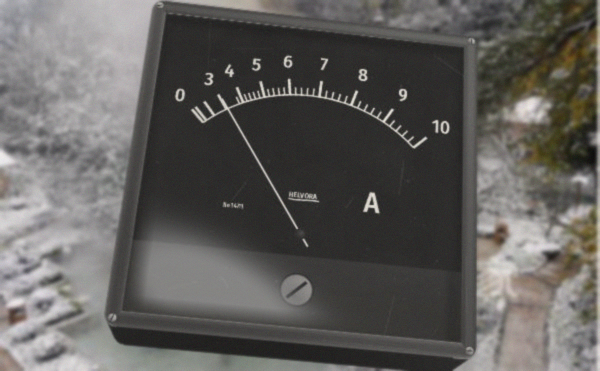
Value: 3 A
